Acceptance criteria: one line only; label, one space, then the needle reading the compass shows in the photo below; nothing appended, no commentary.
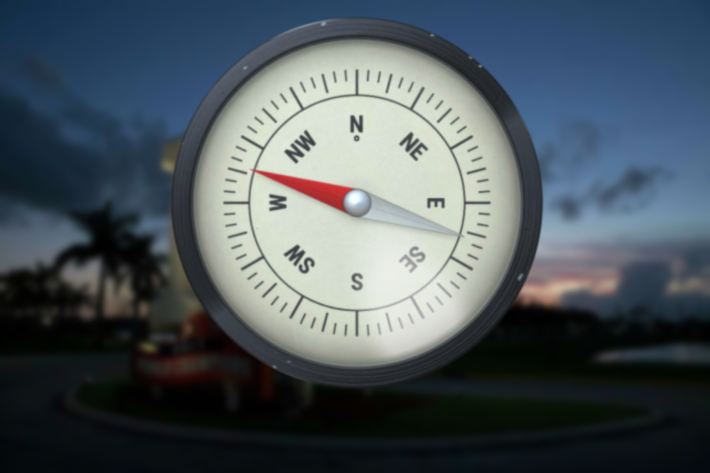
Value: 287.5 °
